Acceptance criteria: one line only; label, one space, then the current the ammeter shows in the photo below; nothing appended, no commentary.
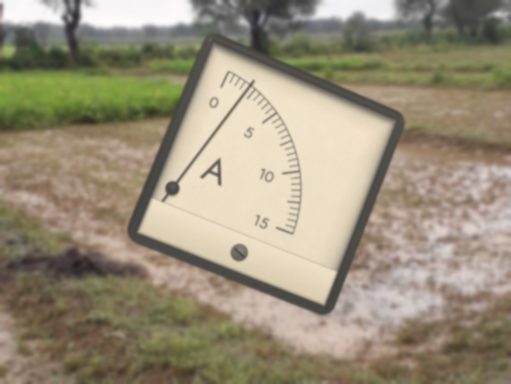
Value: 2 A
